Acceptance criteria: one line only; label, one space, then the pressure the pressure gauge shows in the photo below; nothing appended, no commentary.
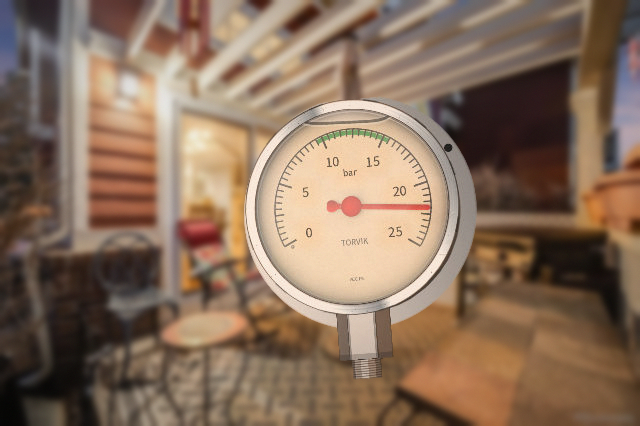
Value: 22 bar
